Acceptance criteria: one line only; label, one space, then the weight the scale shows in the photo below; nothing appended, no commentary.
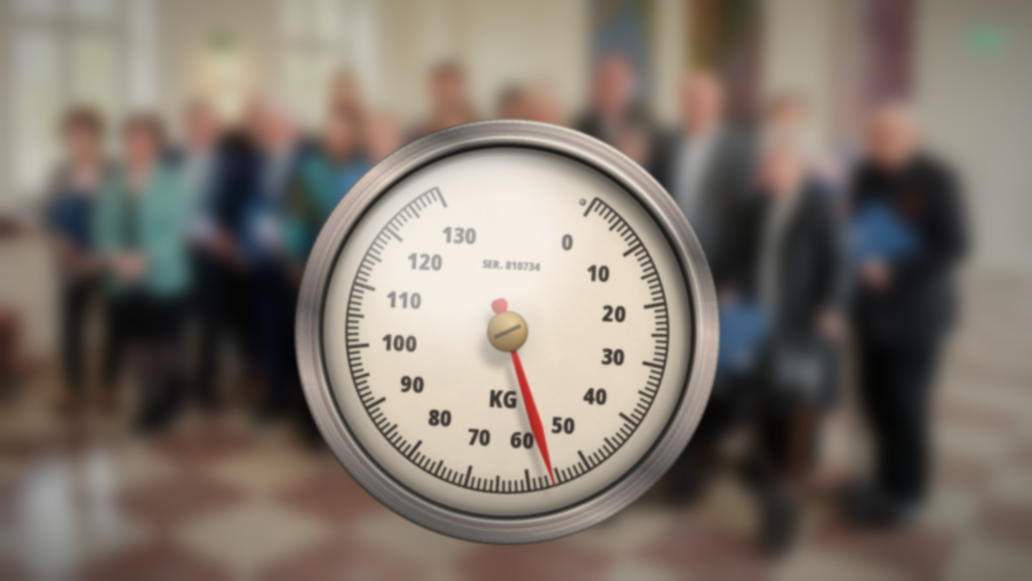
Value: 56 kg
